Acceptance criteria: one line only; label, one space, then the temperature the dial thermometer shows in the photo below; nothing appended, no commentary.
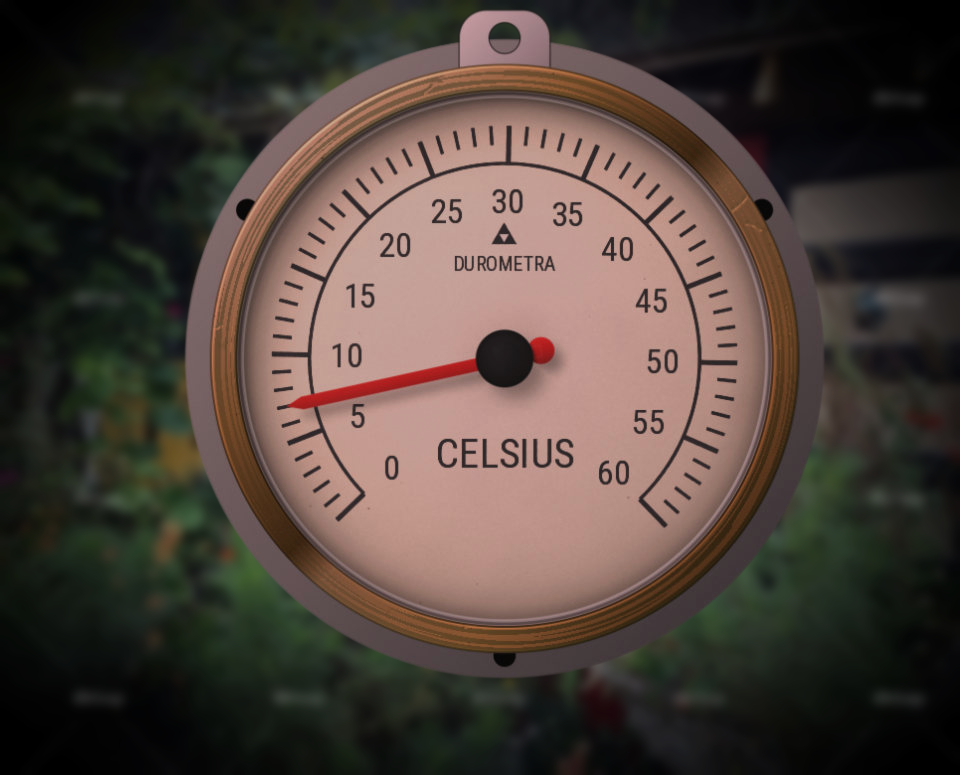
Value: 7 °C
